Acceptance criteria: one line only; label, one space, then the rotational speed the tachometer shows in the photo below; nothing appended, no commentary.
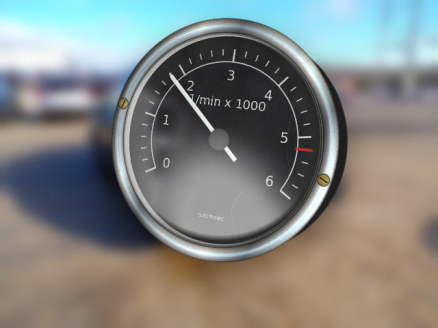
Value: 1800 rpm
